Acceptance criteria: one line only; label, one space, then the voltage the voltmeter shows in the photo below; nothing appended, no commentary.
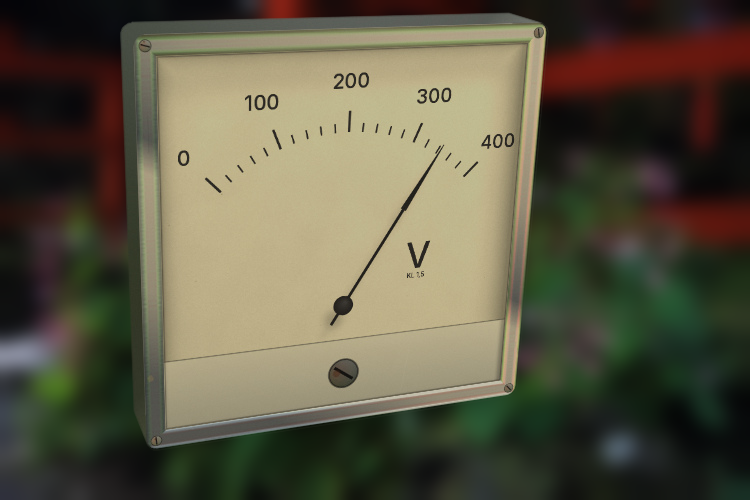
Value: 340 V
